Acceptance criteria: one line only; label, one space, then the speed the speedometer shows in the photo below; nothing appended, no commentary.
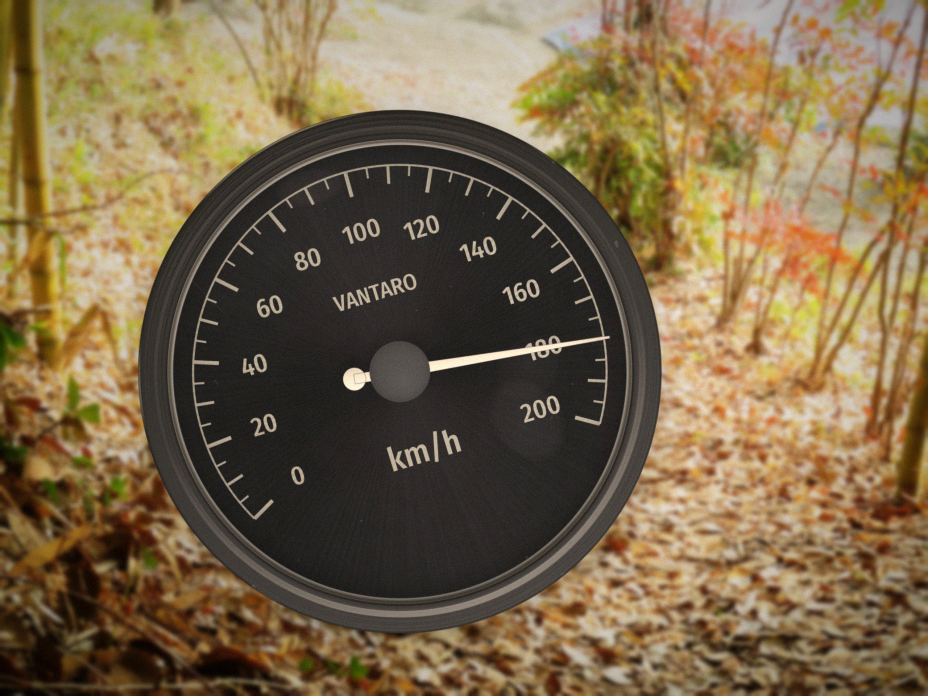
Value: 180 km/h
